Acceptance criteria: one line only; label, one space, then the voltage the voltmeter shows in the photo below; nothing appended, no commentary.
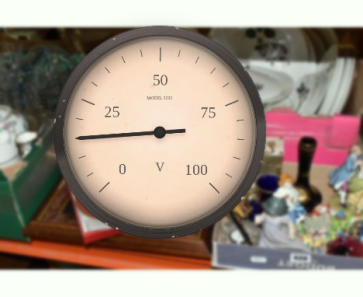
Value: 15 V
